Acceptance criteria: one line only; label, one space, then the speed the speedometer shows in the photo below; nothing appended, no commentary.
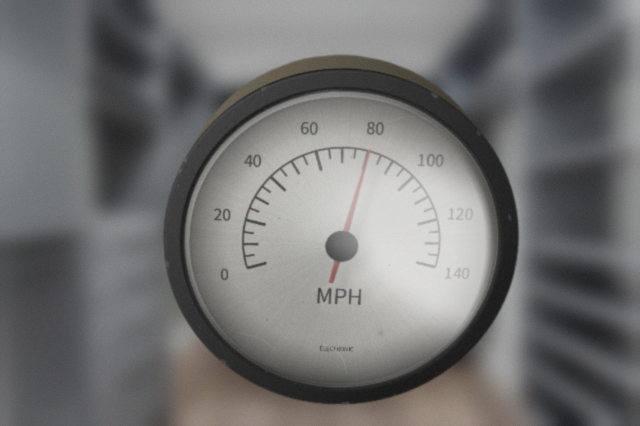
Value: 80 mph
